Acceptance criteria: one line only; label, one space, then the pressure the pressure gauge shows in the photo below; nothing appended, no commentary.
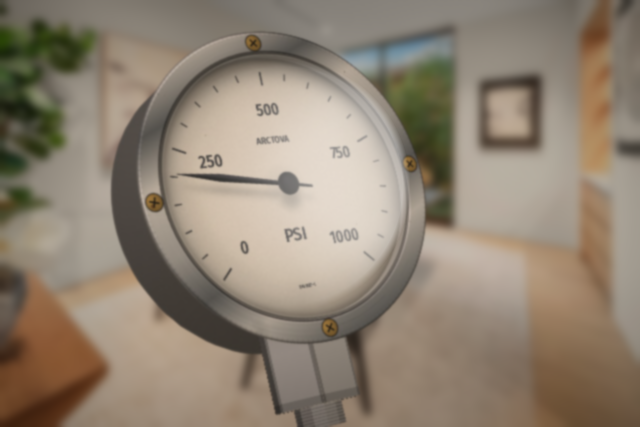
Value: 200 psi
